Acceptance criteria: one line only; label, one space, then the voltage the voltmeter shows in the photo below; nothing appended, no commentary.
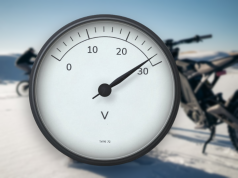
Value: 28 V
